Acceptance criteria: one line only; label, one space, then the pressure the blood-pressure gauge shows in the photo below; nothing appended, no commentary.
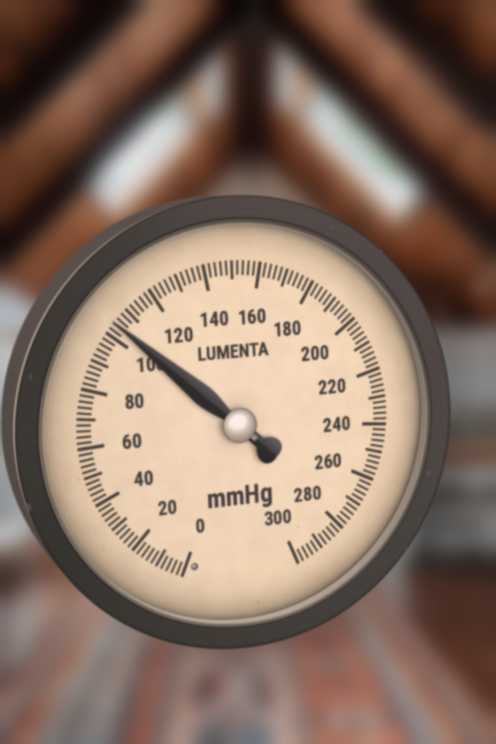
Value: 104 mmHg
